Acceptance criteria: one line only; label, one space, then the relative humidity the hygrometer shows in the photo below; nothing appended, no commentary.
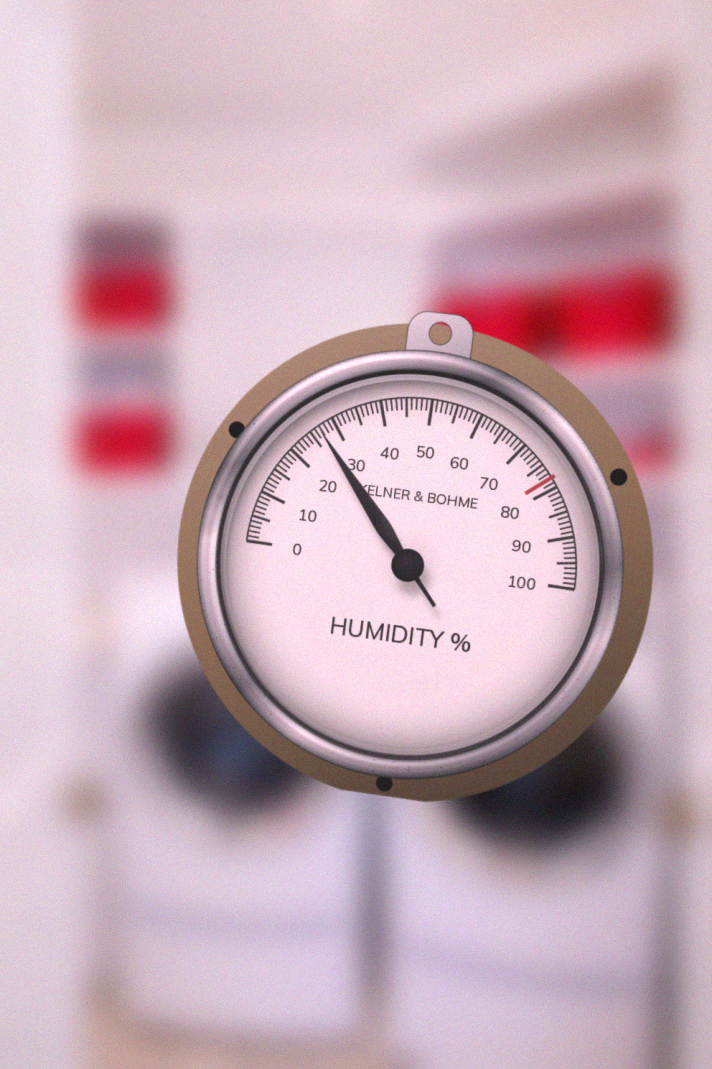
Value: 27 %
